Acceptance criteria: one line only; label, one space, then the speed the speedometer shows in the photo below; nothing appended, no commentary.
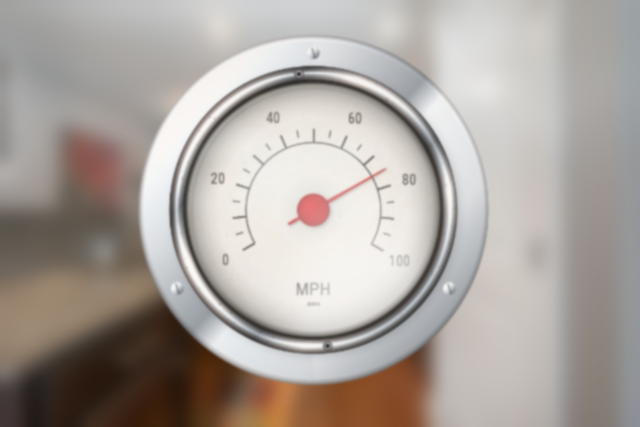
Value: 75 mph
